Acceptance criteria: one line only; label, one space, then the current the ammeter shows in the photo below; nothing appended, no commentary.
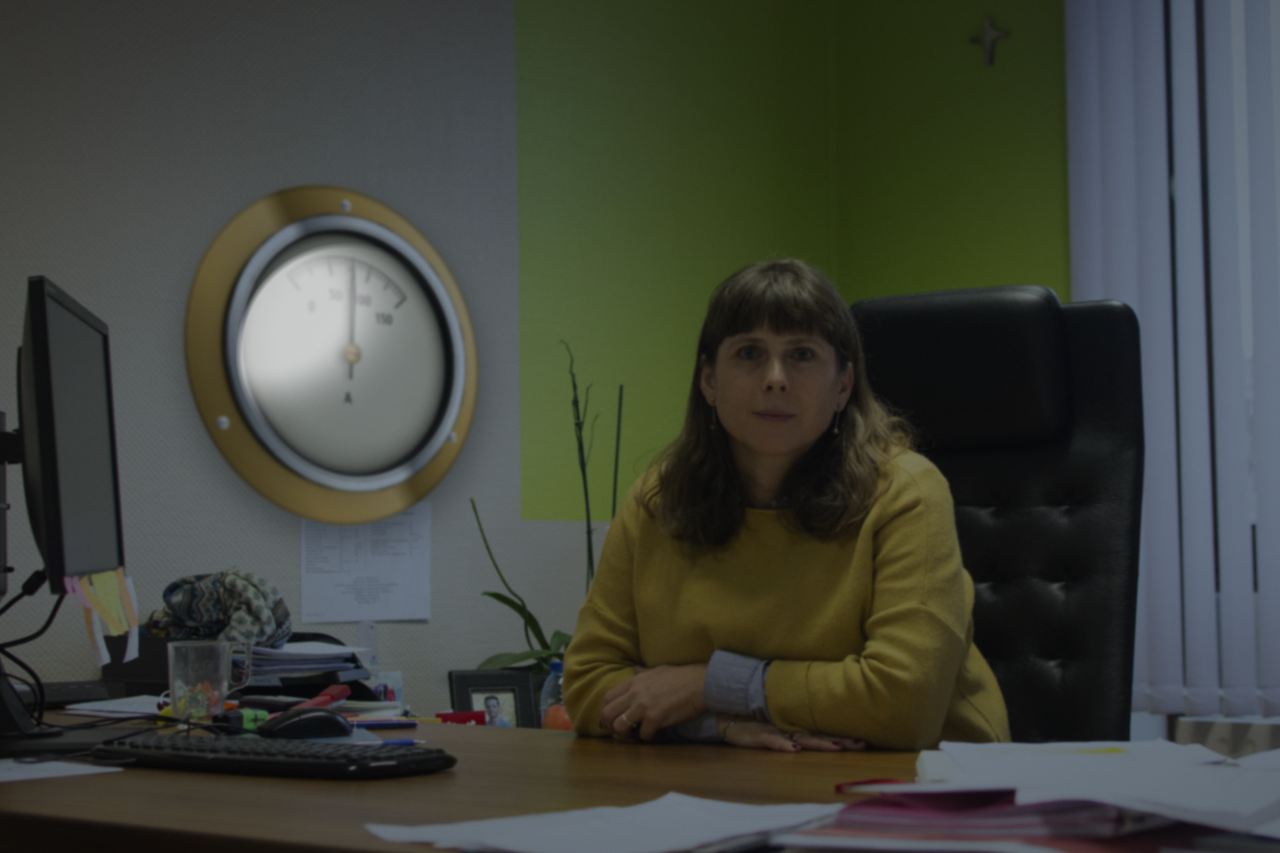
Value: 75 A
